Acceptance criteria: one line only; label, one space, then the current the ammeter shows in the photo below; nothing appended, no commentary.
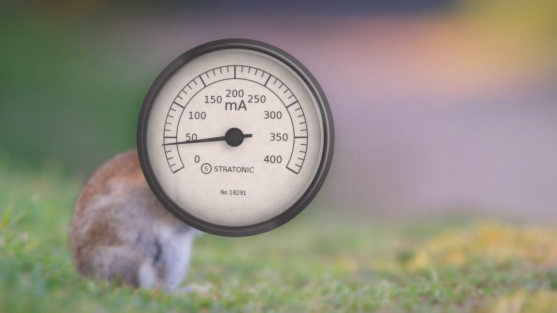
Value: 40 mA
